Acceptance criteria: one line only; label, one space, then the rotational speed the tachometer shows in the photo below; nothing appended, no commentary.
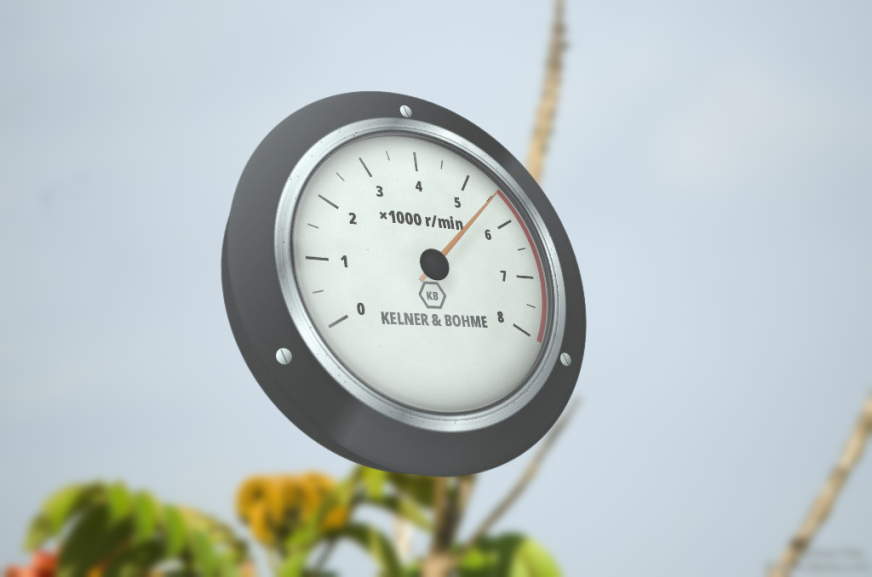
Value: 5500 rpm
